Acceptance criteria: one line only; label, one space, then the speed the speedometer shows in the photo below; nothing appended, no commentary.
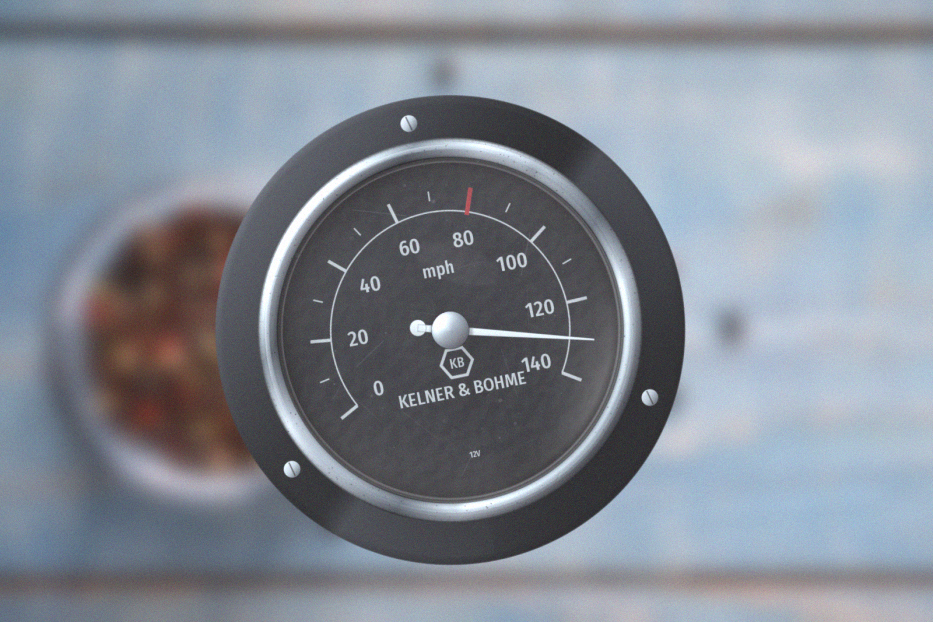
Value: 130 mph
